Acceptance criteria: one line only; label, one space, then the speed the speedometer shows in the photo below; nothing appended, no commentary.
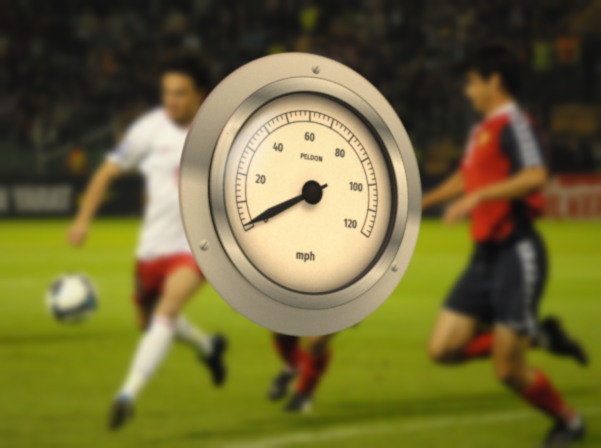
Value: 2 mph
